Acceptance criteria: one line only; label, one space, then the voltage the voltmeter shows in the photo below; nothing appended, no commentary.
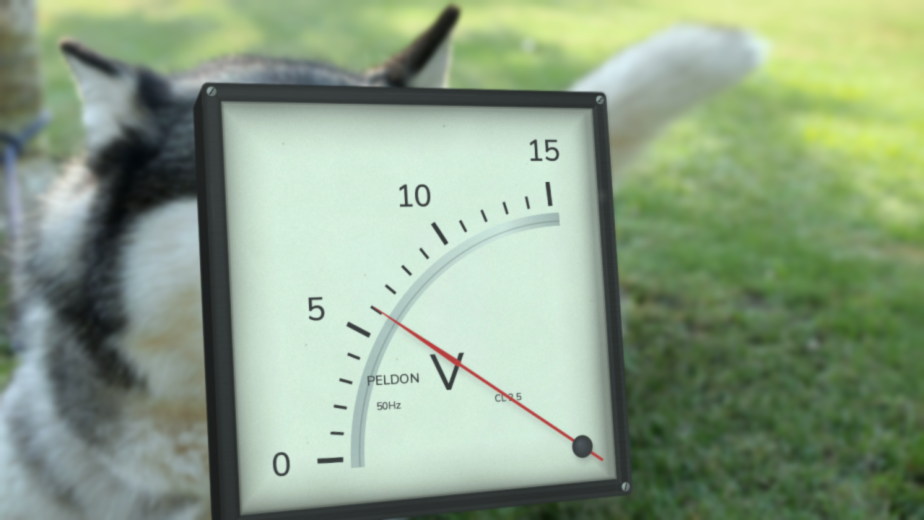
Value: 6 V
